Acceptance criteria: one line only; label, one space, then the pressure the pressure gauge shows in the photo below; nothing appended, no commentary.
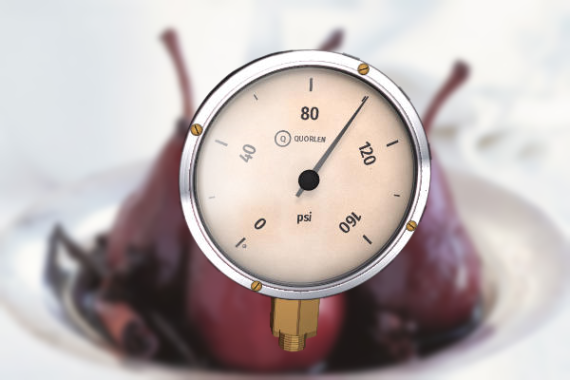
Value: 100 psi
